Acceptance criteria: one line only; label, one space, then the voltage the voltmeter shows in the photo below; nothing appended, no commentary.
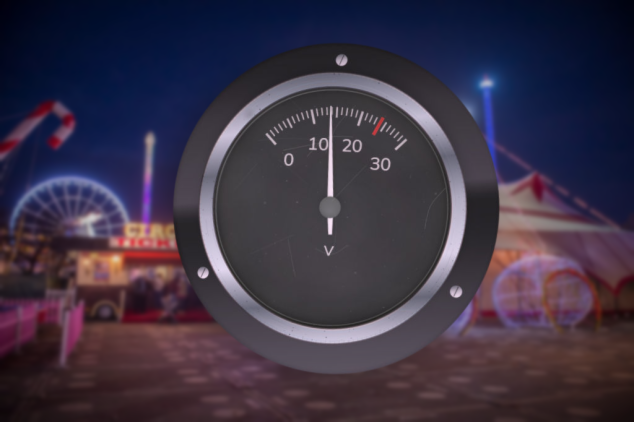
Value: 14 V
